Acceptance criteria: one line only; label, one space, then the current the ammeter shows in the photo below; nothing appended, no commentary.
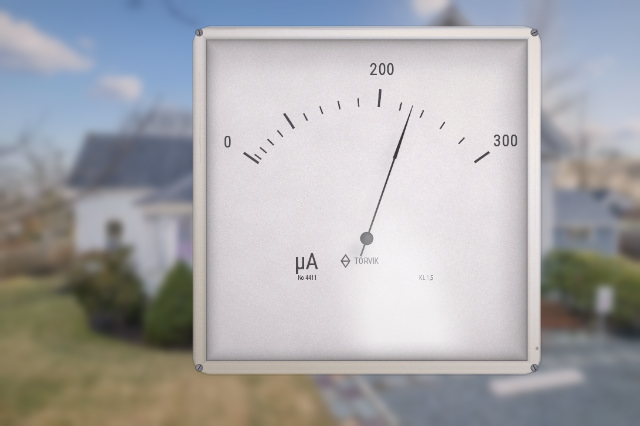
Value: 230 µA
